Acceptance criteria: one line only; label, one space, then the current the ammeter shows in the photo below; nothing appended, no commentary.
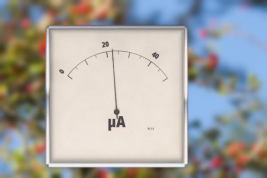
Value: 22.5 µA
